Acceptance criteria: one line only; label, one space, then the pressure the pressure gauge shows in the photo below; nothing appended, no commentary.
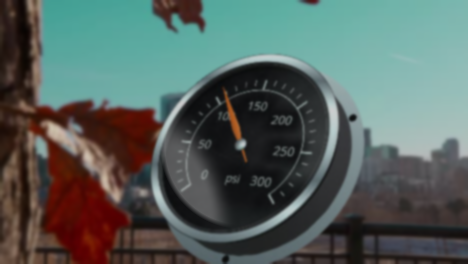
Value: 110 psi
